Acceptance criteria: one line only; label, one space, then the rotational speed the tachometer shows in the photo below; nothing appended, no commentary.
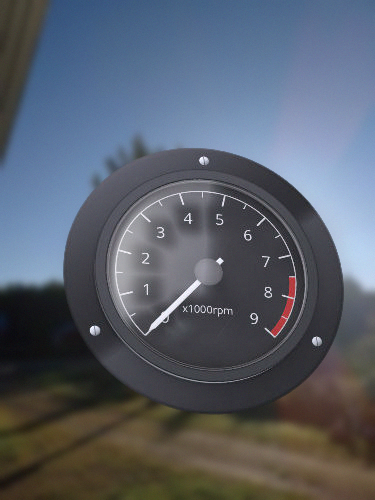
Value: 0 rpm
